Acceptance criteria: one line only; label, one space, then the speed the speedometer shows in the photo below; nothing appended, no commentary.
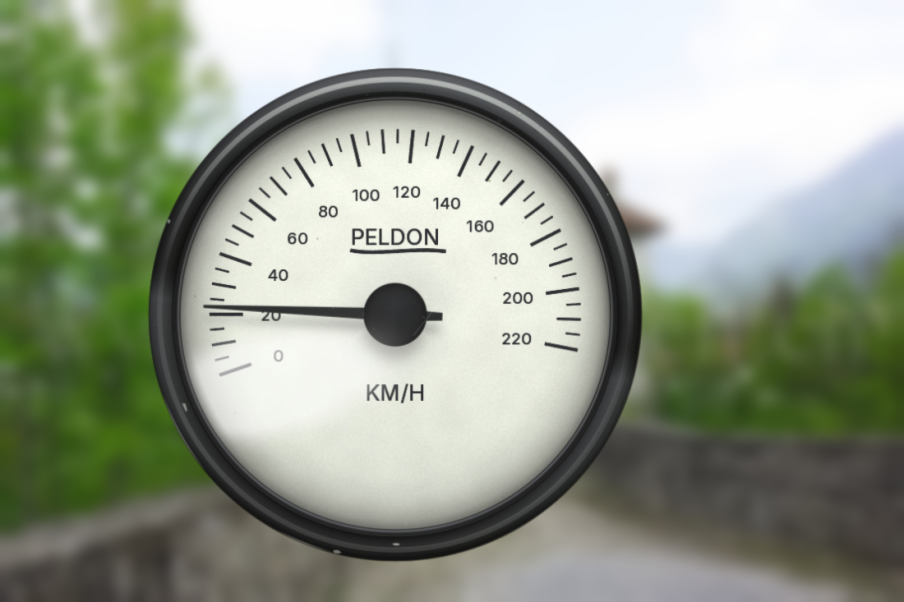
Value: 22.5 km/h
